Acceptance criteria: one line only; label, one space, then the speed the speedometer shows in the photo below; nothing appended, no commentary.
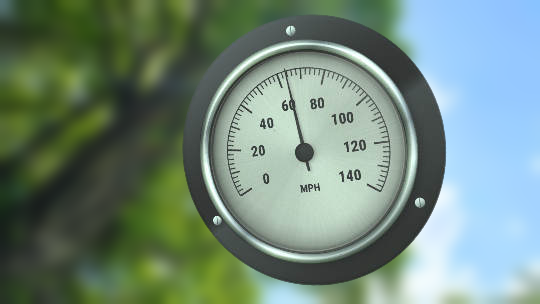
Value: 64 mph
